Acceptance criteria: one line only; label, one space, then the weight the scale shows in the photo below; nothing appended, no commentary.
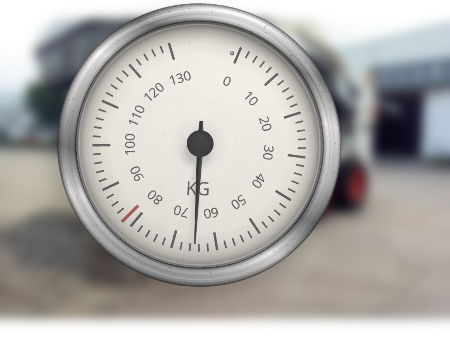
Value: 65 kg
